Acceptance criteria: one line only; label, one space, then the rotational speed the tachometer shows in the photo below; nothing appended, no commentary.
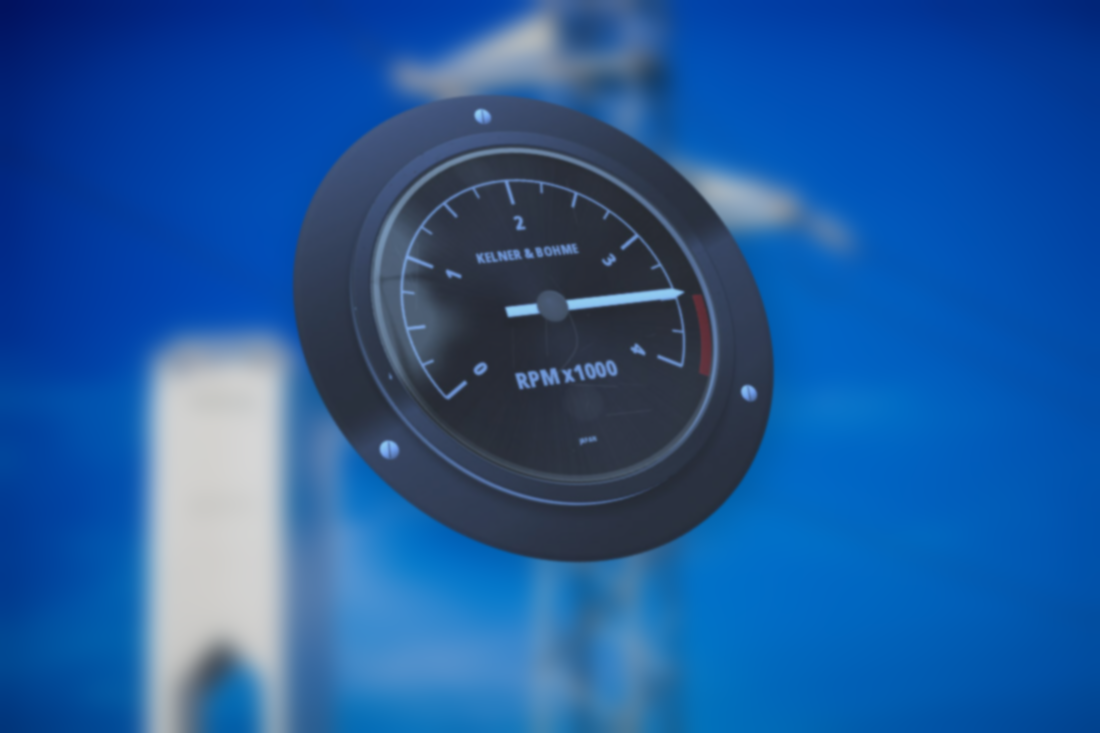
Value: 3500 rpm
